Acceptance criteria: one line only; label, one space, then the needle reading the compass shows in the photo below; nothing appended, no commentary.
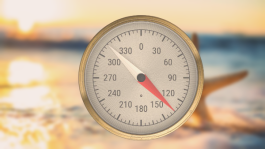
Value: 135 °
